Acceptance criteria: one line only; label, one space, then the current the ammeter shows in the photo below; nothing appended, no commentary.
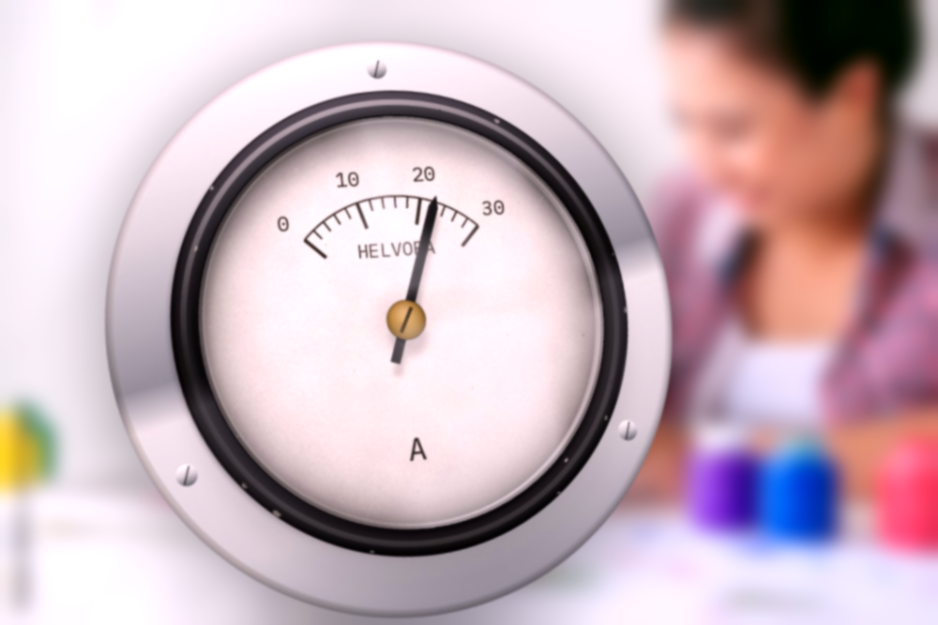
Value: 22 A
